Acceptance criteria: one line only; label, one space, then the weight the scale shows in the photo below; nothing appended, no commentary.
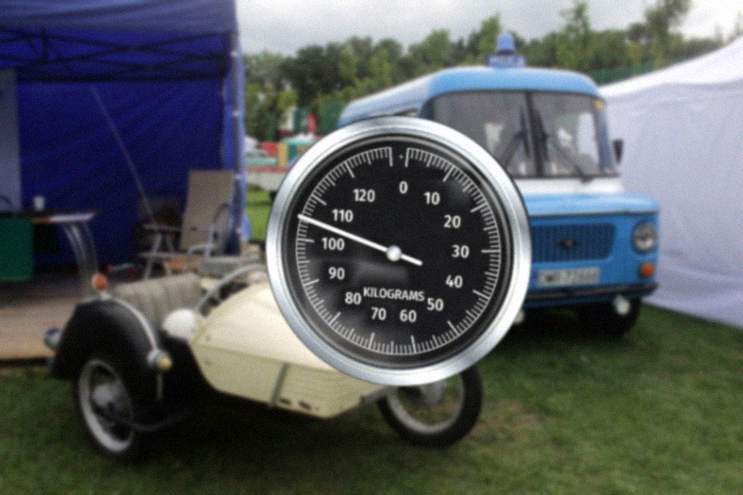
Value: 105 kg
